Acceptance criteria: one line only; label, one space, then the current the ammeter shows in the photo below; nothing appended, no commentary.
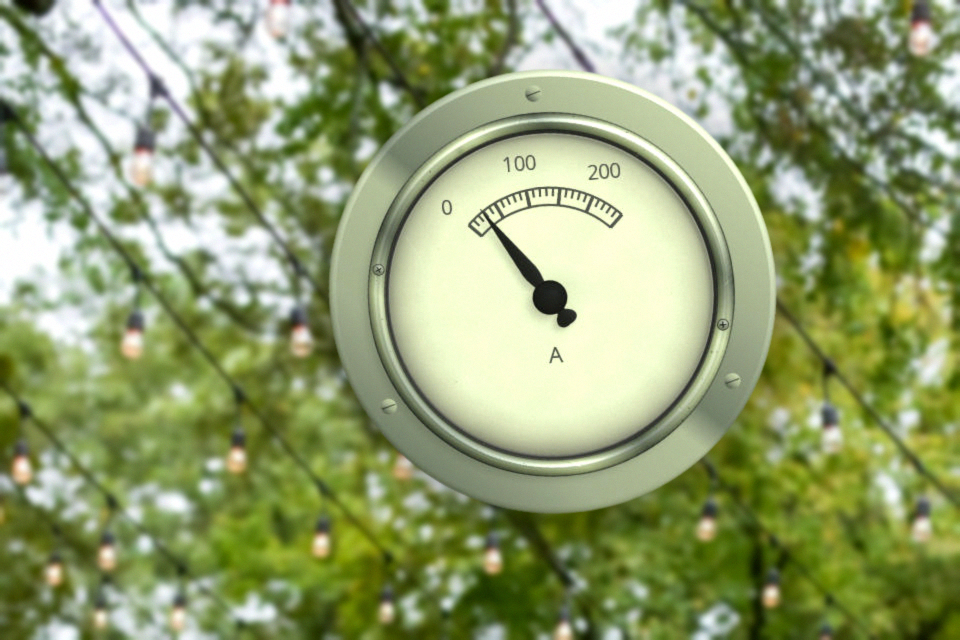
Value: 30 A
